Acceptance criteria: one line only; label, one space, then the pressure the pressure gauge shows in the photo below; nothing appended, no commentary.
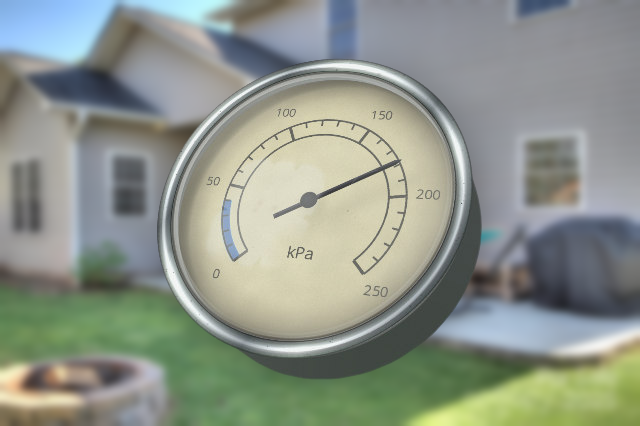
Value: 180 kPa
